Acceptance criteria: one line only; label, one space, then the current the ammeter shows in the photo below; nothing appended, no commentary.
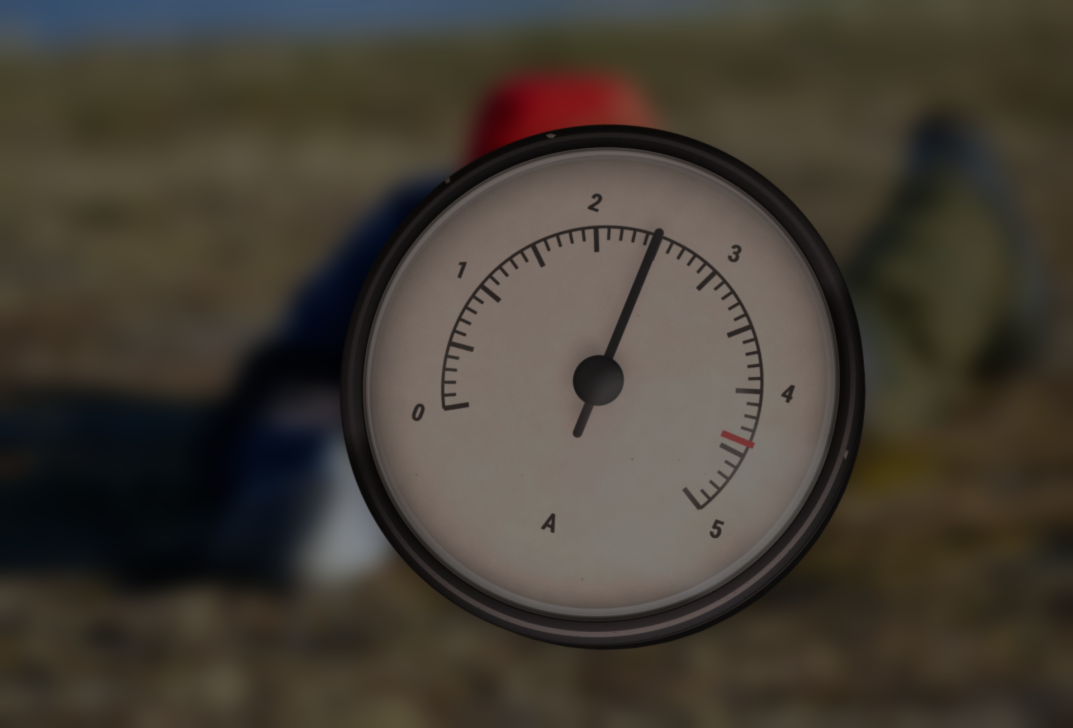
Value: 2.5 A
